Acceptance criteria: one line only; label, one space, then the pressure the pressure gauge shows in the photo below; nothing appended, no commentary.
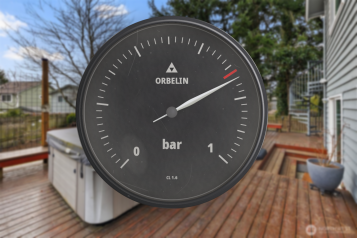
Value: 0.74 bar
